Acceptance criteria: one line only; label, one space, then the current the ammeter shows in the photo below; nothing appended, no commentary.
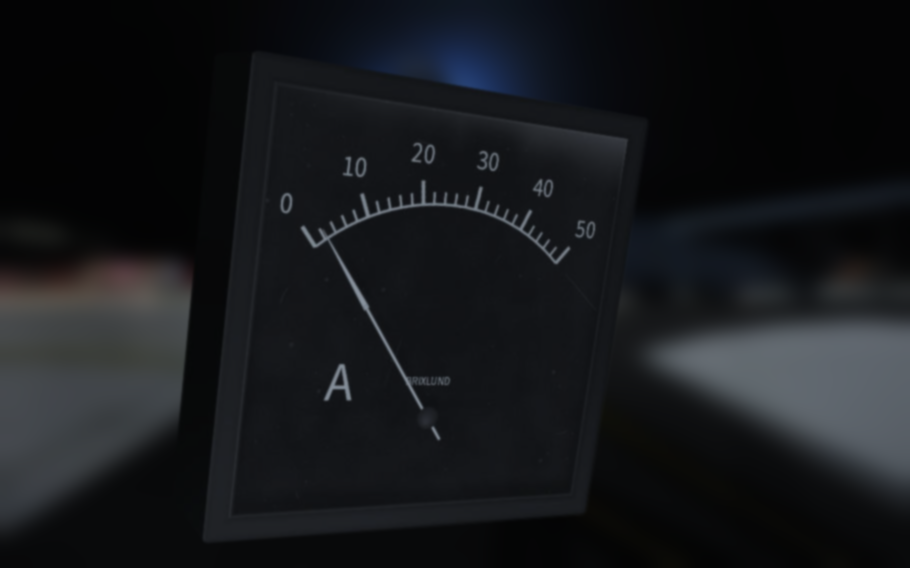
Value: 2 A
